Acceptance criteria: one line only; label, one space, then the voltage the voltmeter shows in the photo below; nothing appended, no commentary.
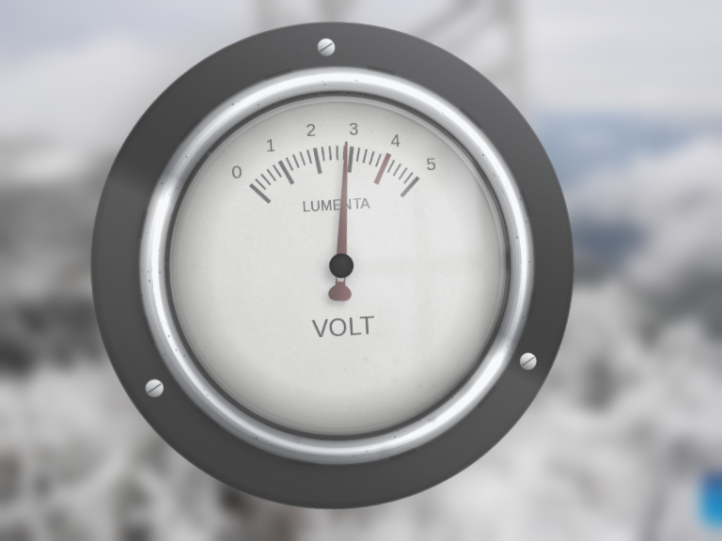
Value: 2.8 V
